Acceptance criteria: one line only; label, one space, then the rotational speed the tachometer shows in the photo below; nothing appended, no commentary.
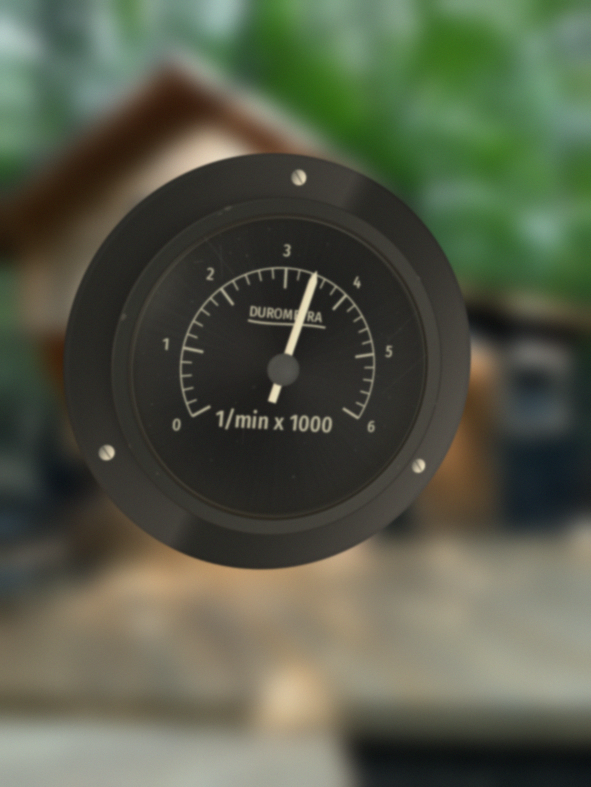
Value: 3400 rpm
